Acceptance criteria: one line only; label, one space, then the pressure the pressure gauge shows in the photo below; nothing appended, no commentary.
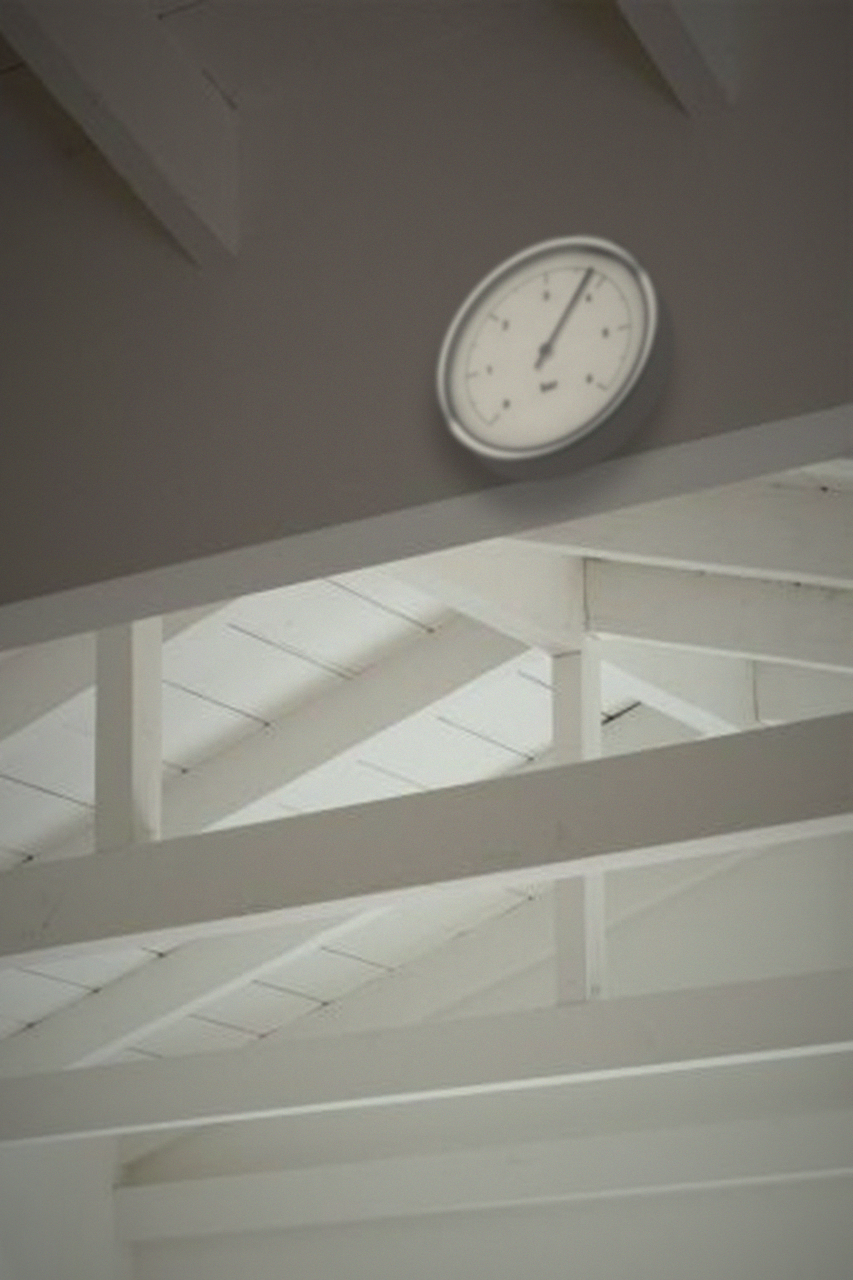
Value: 3.75 bar
